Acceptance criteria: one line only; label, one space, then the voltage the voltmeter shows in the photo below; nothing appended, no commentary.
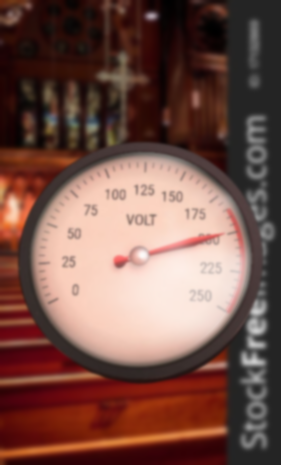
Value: 200 V
